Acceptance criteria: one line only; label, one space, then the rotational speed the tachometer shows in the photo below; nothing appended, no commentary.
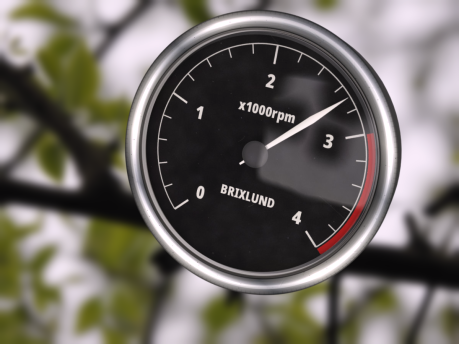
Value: 2700 rpm
